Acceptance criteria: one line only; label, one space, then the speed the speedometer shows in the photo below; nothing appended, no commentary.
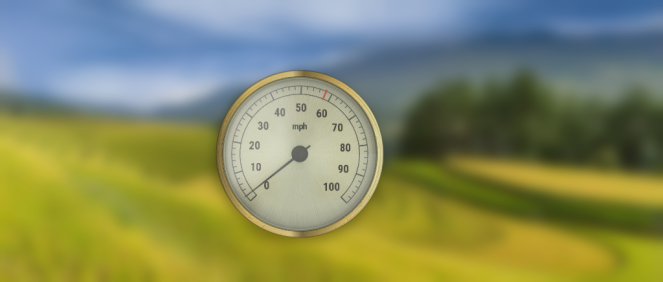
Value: 2 mph
